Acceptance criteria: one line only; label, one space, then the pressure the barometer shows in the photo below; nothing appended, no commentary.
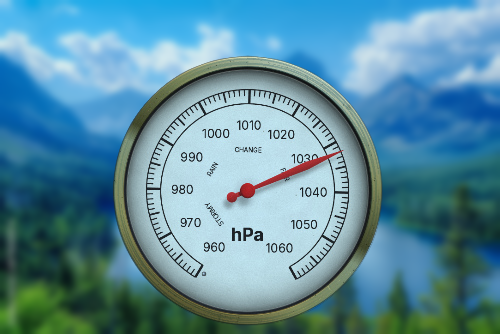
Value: 1032 hPa
